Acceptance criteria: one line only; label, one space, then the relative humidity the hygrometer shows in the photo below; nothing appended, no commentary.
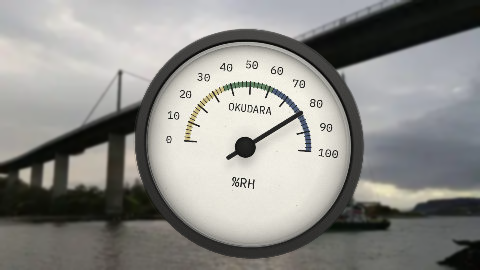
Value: 80 %
